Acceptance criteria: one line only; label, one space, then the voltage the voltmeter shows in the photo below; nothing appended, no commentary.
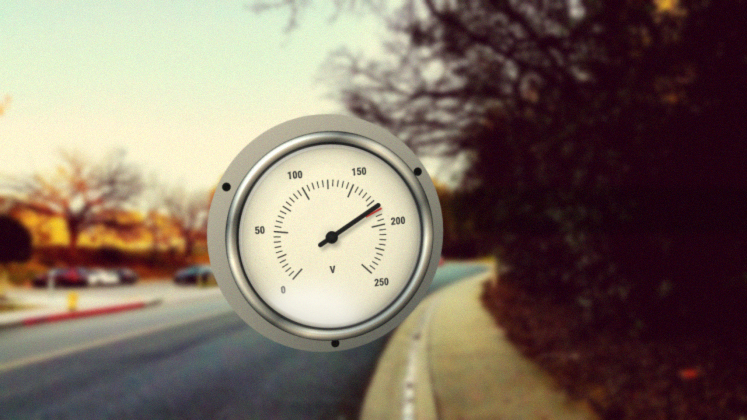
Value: 180 V
